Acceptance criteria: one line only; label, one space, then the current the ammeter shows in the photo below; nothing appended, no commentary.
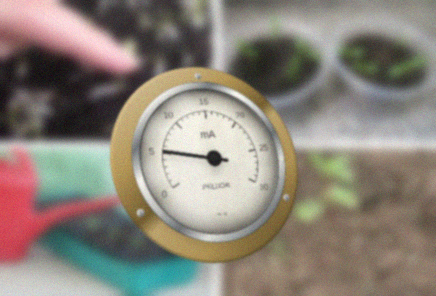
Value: 5 mA
